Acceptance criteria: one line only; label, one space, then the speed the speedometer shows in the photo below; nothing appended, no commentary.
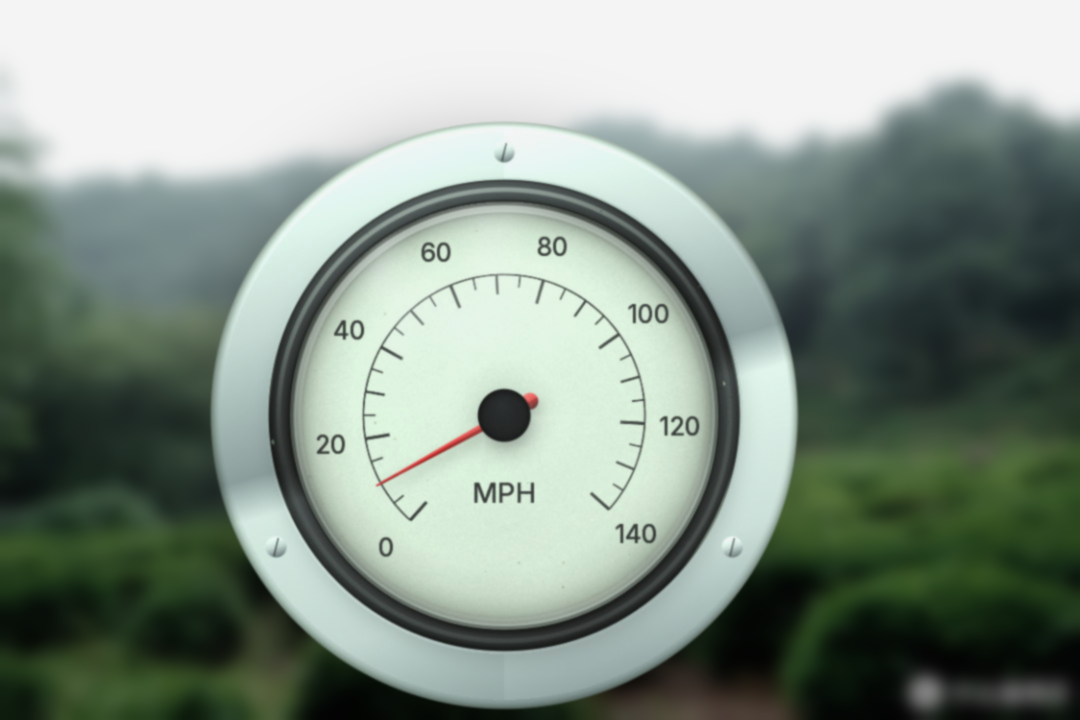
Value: 10 mph
